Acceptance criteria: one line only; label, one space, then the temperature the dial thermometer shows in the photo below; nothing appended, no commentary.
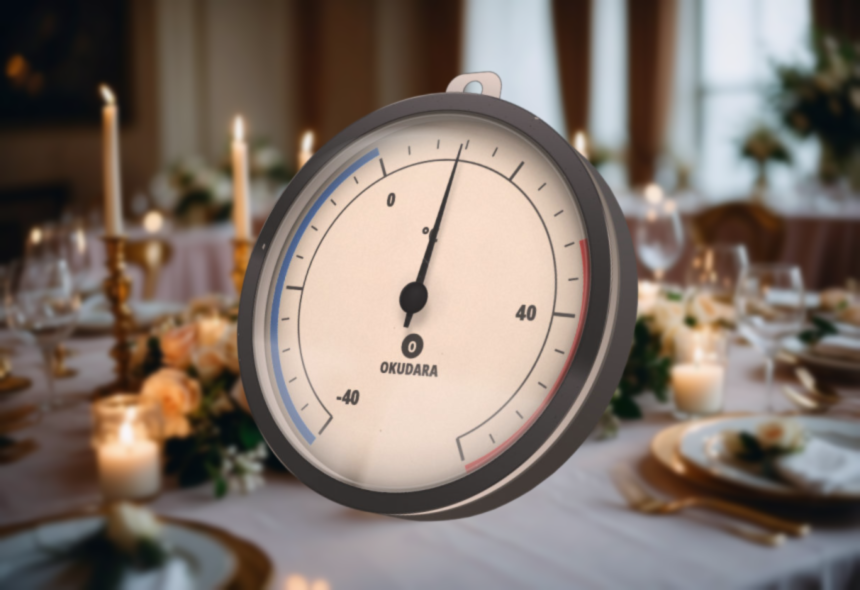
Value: 12 °C
